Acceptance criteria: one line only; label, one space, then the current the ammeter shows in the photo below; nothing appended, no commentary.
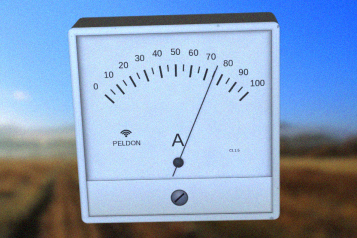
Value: 75 A
